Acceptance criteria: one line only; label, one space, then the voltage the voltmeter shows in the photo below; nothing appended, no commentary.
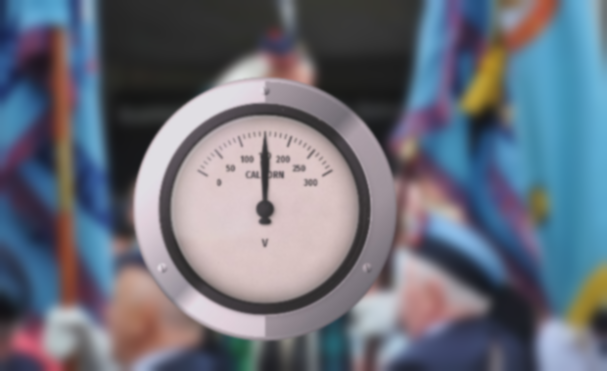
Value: 150 V
